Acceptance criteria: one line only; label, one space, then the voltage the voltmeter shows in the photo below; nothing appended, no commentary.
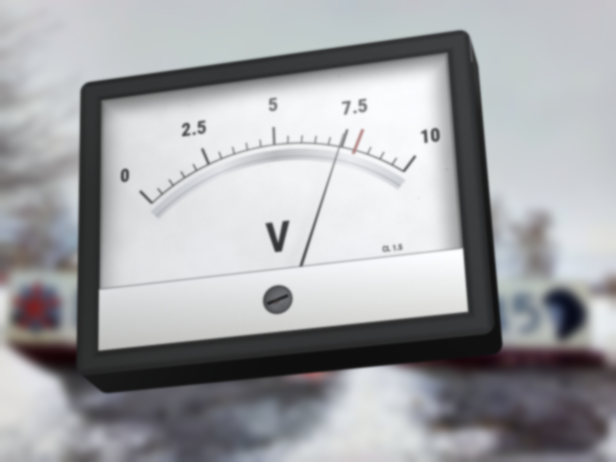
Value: 7.5 V
